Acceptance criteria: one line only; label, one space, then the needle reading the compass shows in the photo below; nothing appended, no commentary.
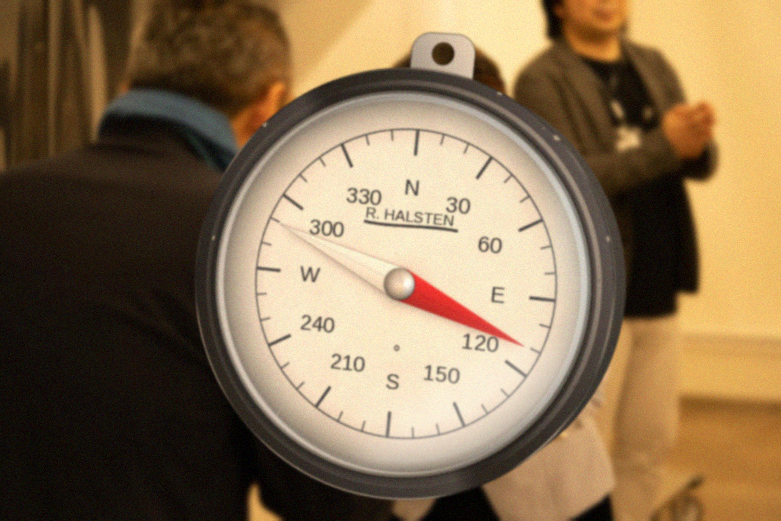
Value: 110 °
